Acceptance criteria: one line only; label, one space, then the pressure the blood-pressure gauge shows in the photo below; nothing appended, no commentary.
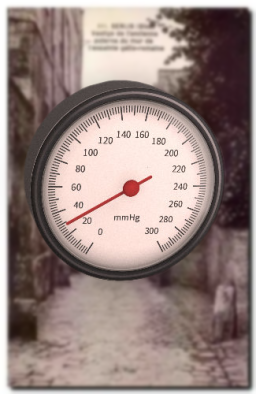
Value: 30 mmHg
